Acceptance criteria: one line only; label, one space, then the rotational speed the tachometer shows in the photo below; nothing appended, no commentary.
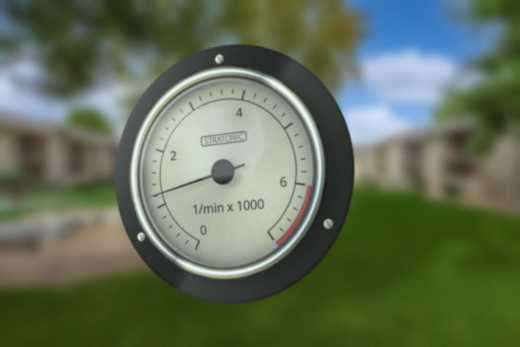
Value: 1200 rpm
